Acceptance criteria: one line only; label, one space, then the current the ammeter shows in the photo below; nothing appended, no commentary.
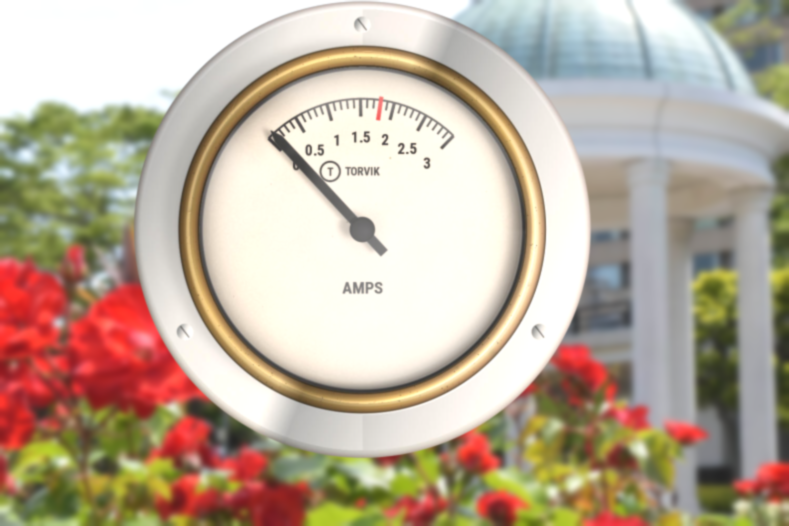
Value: 0.1 A
